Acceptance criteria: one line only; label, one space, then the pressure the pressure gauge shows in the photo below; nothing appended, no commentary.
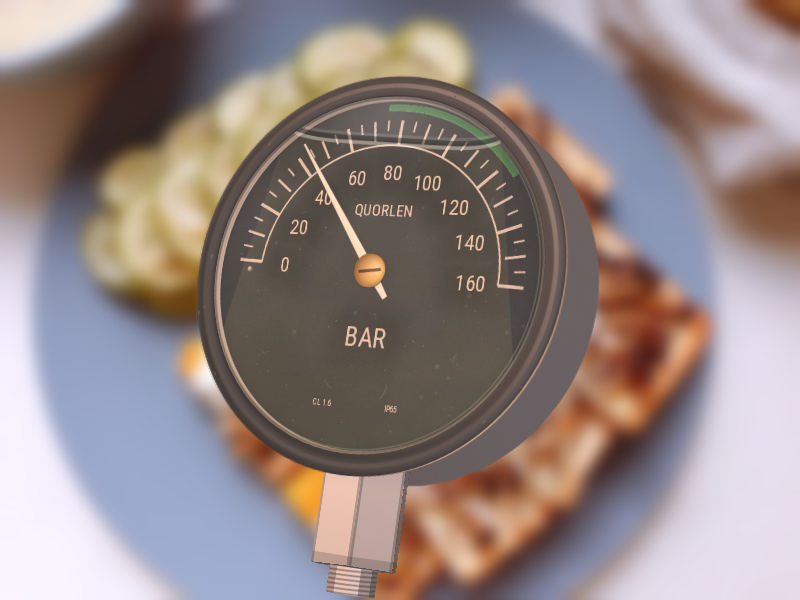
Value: 45 bar
